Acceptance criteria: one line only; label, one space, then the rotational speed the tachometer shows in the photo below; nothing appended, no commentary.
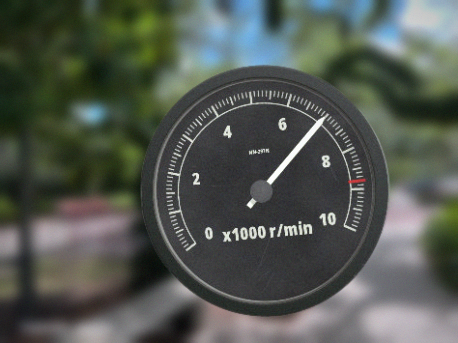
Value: 7000 rpm
